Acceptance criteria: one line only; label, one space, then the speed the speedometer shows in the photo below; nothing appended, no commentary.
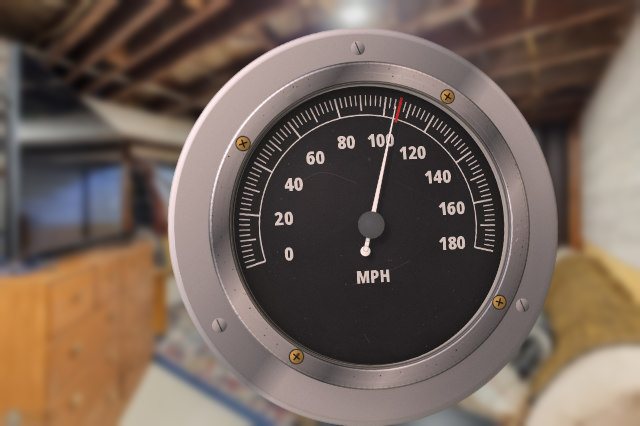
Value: 104 mph
